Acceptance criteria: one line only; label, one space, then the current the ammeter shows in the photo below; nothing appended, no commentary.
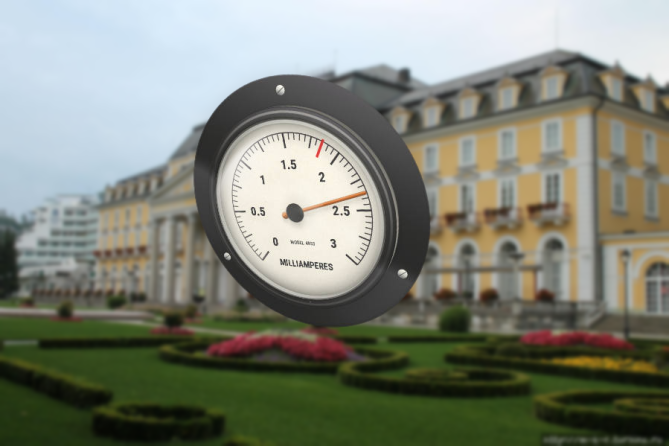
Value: 2.35 mA
